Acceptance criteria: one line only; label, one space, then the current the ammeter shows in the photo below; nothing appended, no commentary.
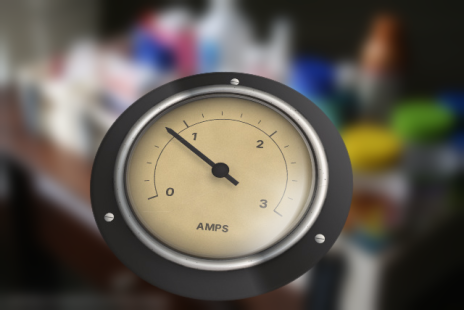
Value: 0.8 A
